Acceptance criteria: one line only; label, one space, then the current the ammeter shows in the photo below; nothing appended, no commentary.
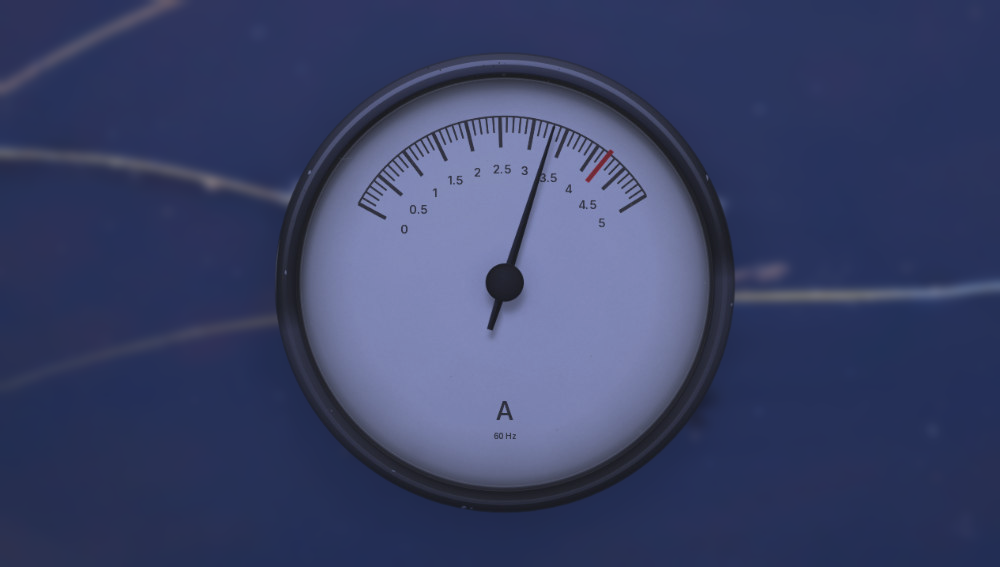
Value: 3.3 A
